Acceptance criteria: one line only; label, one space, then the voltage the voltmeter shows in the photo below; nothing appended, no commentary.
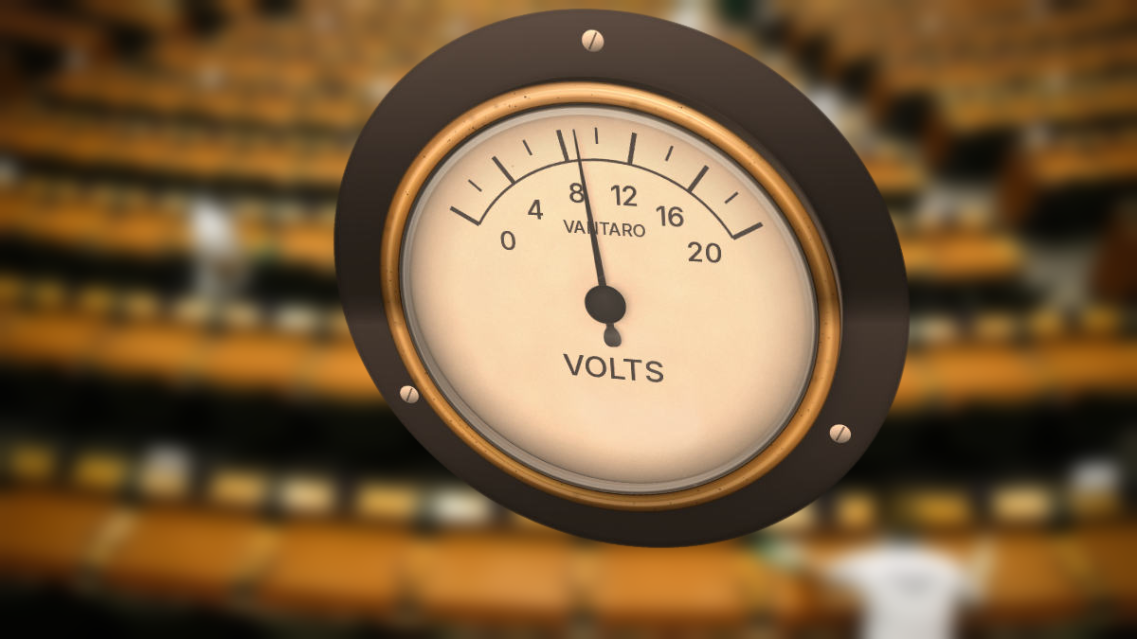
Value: 9 V
